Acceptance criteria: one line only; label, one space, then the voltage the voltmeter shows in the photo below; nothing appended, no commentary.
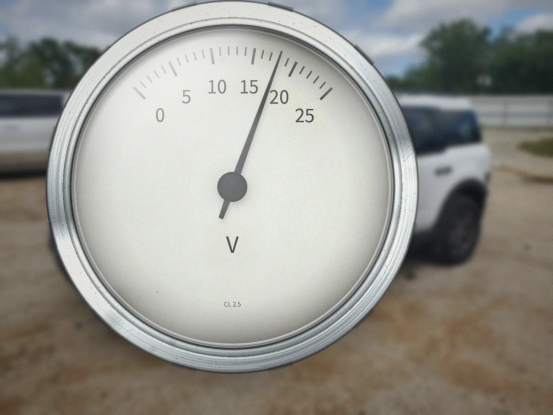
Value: 18 V
